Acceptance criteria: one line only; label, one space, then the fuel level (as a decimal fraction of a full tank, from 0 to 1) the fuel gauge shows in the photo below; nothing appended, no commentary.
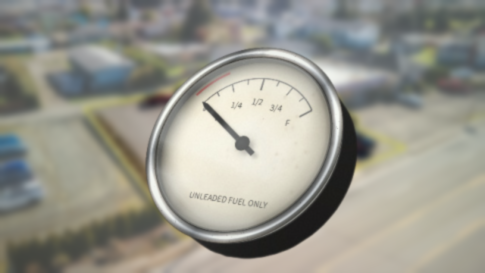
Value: 0
